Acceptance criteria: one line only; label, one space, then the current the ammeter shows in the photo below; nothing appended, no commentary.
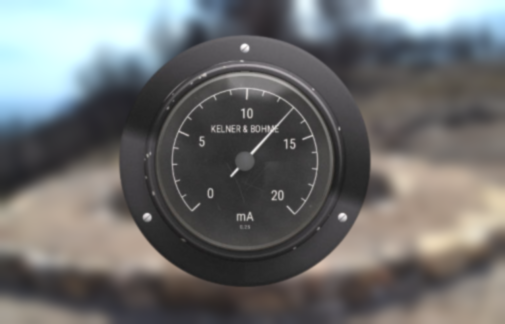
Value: 13 mA
